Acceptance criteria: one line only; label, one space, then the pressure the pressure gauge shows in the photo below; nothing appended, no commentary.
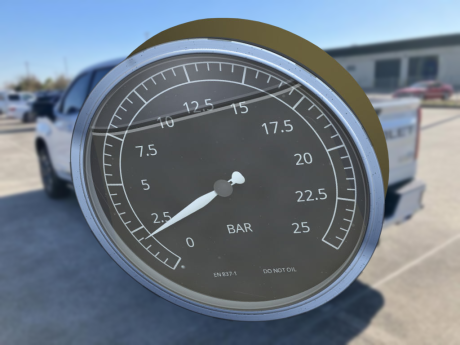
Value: 2 bar
